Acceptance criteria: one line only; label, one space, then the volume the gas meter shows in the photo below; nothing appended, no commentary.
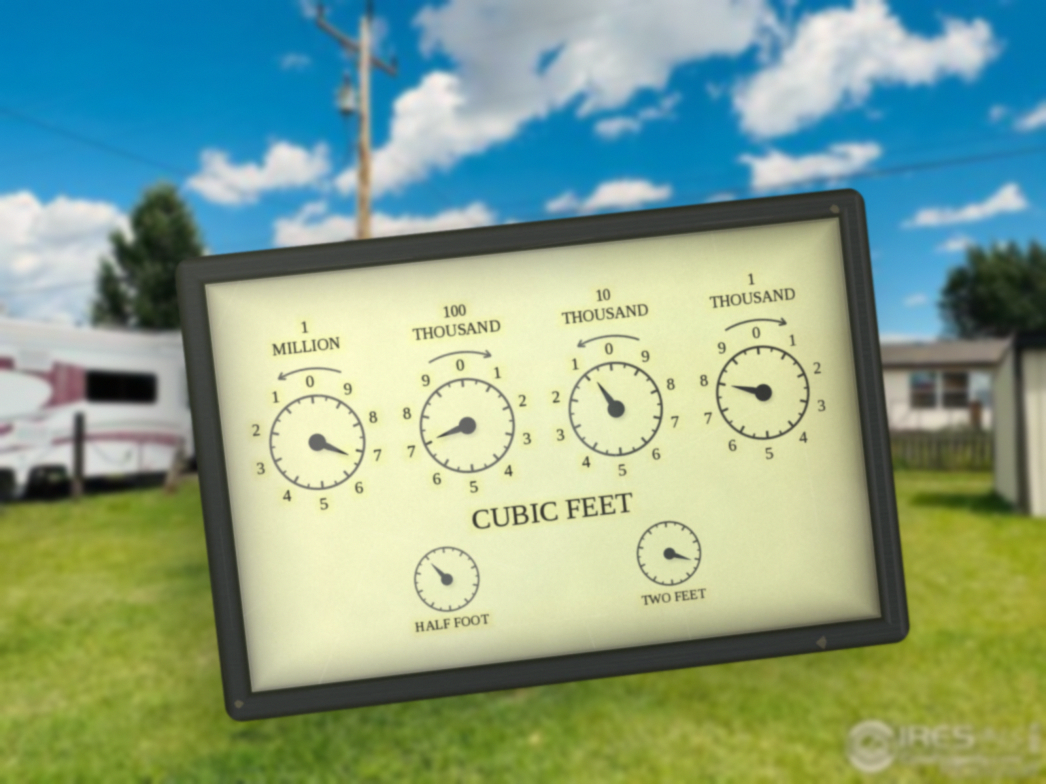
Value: 670800 ft³
